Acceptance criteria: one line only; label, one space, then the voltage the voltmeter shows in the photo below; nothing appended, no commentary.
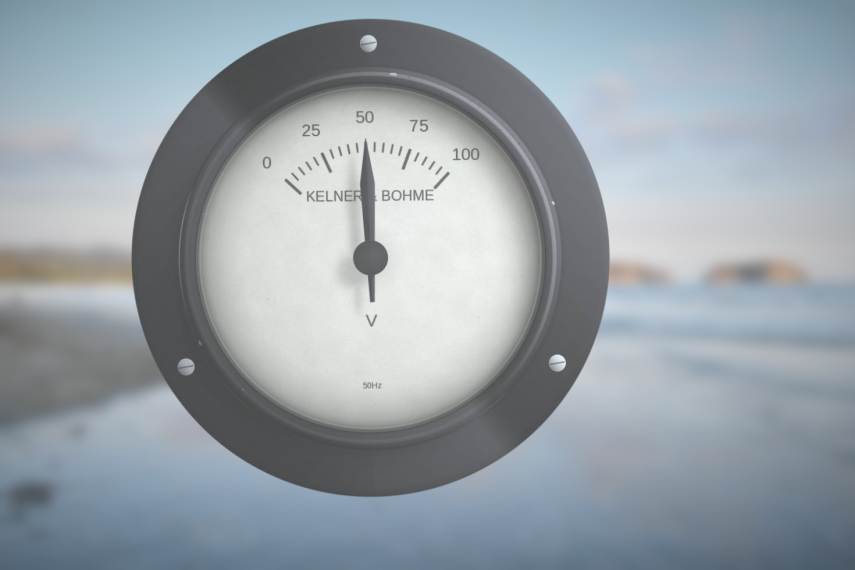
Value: 50 V
